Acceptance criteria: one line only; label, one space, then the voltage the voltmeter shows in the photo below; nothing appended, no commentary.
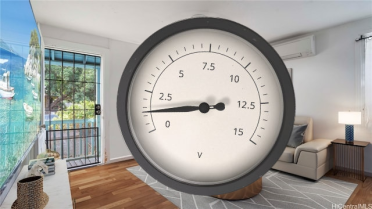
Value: 1.25 V
